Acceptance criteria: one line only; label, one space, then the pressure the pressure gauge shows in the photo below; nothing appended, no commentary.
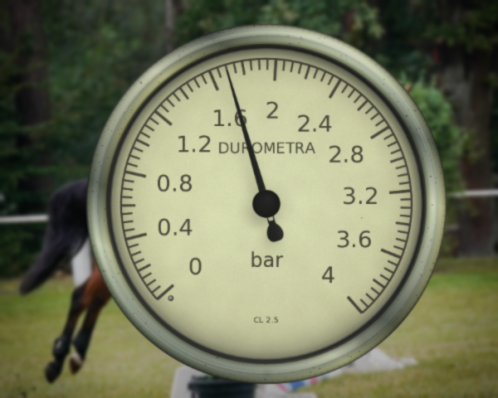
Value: 1.7 bar
